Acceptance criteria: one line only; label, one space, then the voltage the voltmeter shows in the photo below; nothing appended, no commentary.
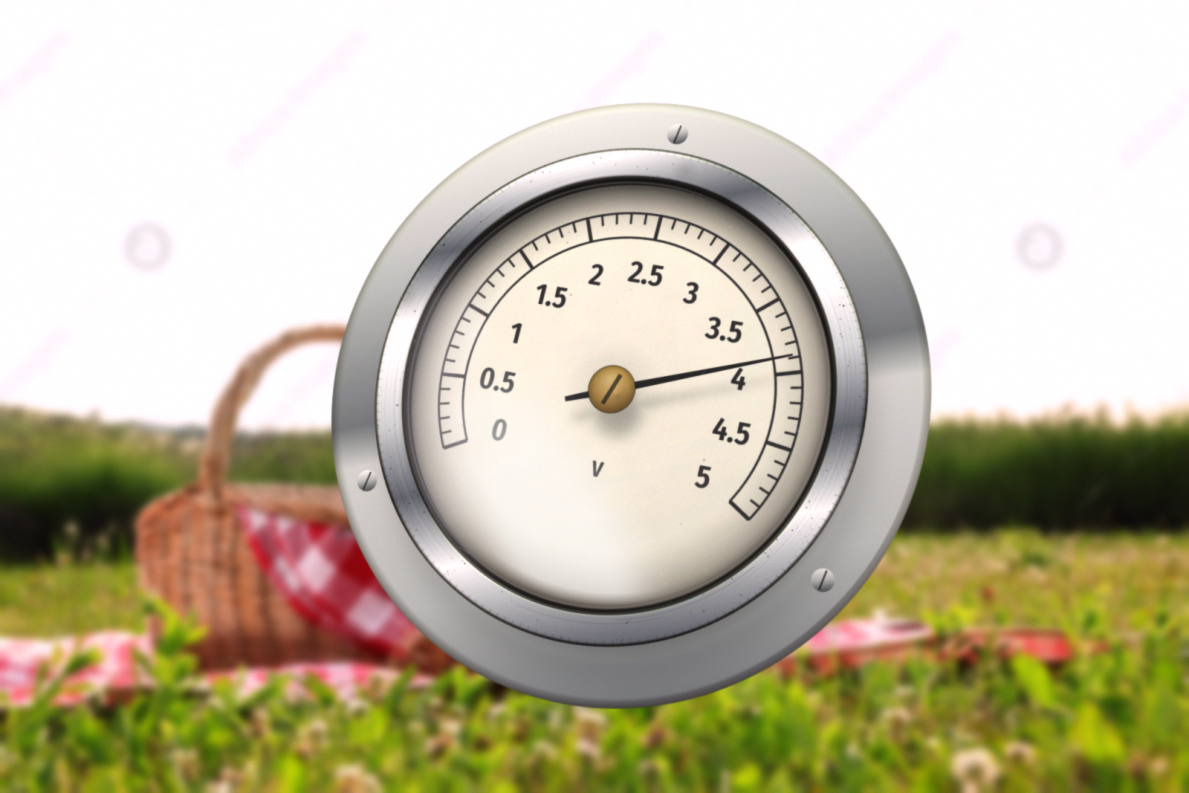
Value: 3.9 V
